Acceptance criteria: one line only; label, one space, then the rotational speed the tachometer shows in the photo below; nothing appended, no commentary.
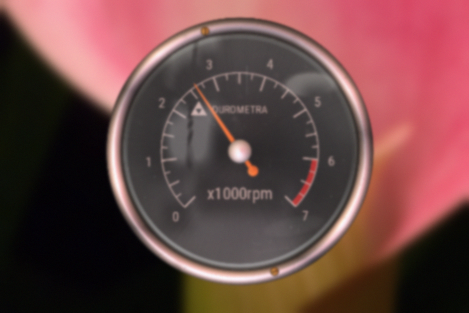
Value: 2625 rpm
